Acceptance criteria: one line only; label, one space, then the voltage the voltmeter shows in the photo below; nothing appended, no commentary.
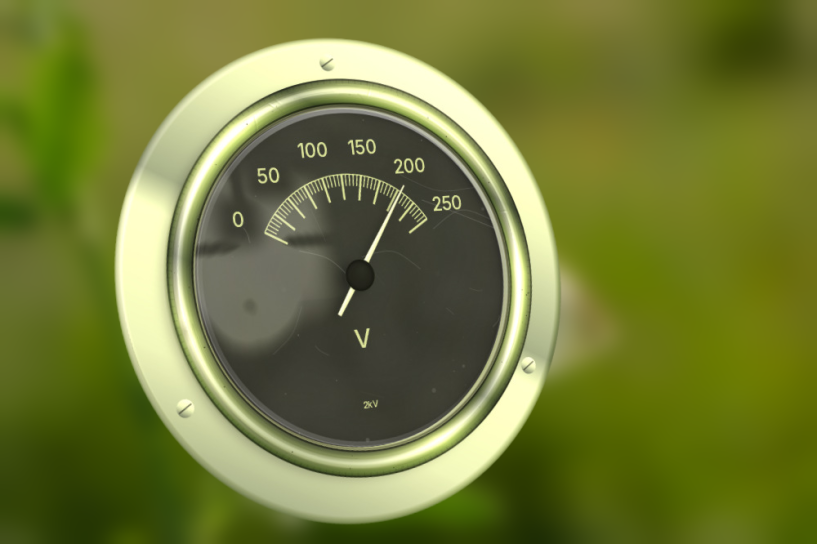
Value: 200 V
